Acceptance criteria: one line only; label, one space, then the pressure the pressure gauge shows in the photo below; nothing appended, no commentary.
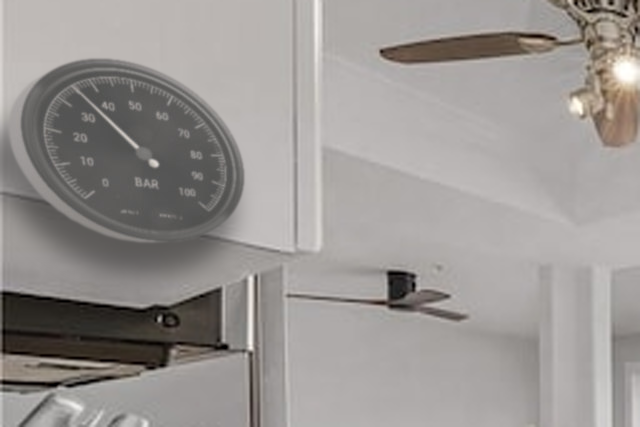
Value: 35 bar
